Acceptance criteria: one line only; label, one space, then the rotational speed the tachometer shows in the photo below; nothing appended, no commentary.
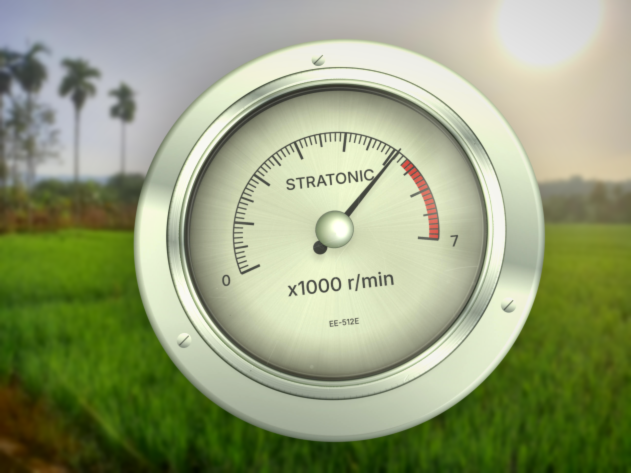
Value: 5100 rpm
